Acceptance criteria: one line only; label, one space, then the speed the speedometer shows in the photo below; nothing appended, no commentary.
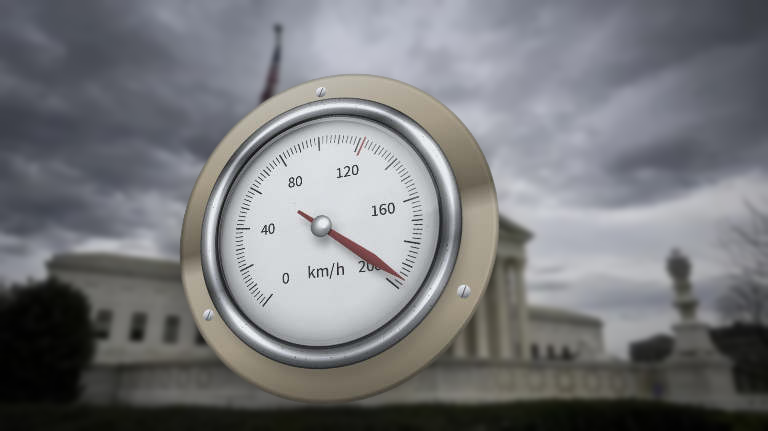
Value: 196 km/h
